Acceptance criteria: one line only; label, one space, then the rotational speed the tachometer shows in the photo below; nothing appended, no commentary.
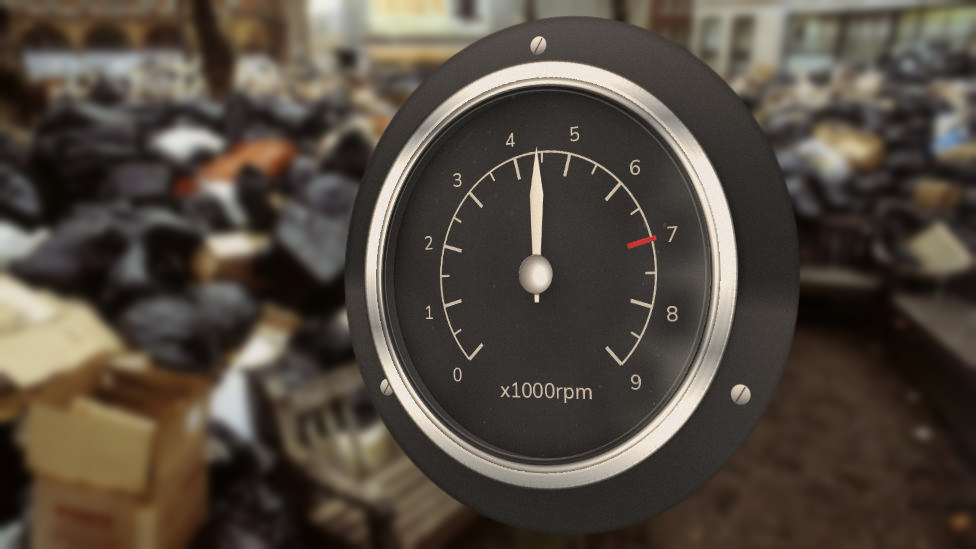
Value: 4500 rpm
